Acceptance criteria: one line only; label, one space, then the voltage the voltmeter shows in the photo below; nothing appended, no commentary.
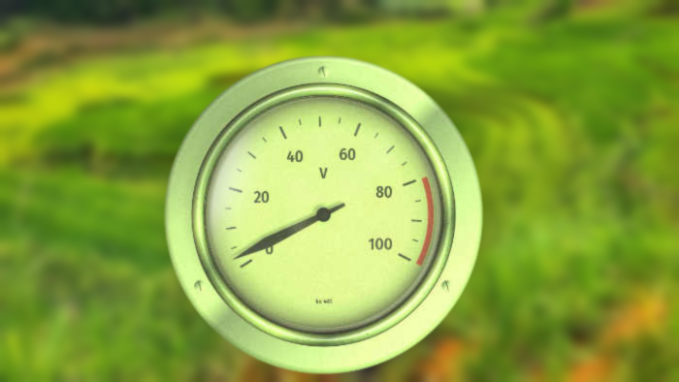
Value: 2.5 V
